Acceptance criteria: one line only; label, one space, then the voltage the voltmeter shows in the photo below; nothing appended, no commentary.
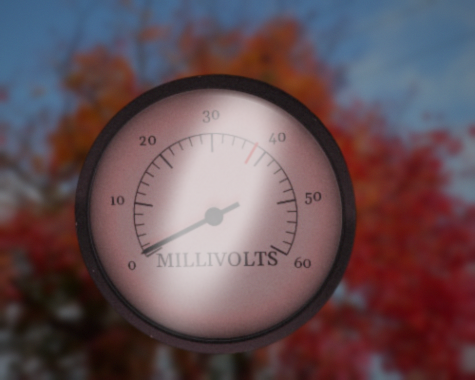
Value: 1 mV
